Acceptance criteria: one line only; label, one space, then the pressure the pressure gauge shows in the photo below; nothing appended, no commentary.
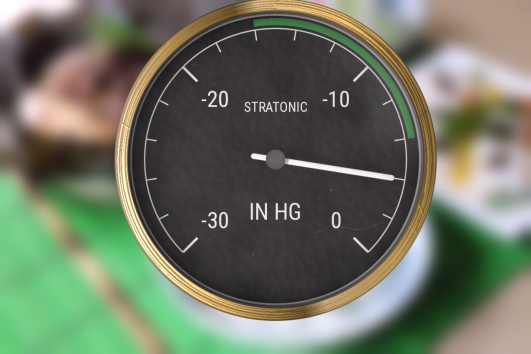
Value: -4 inHg
